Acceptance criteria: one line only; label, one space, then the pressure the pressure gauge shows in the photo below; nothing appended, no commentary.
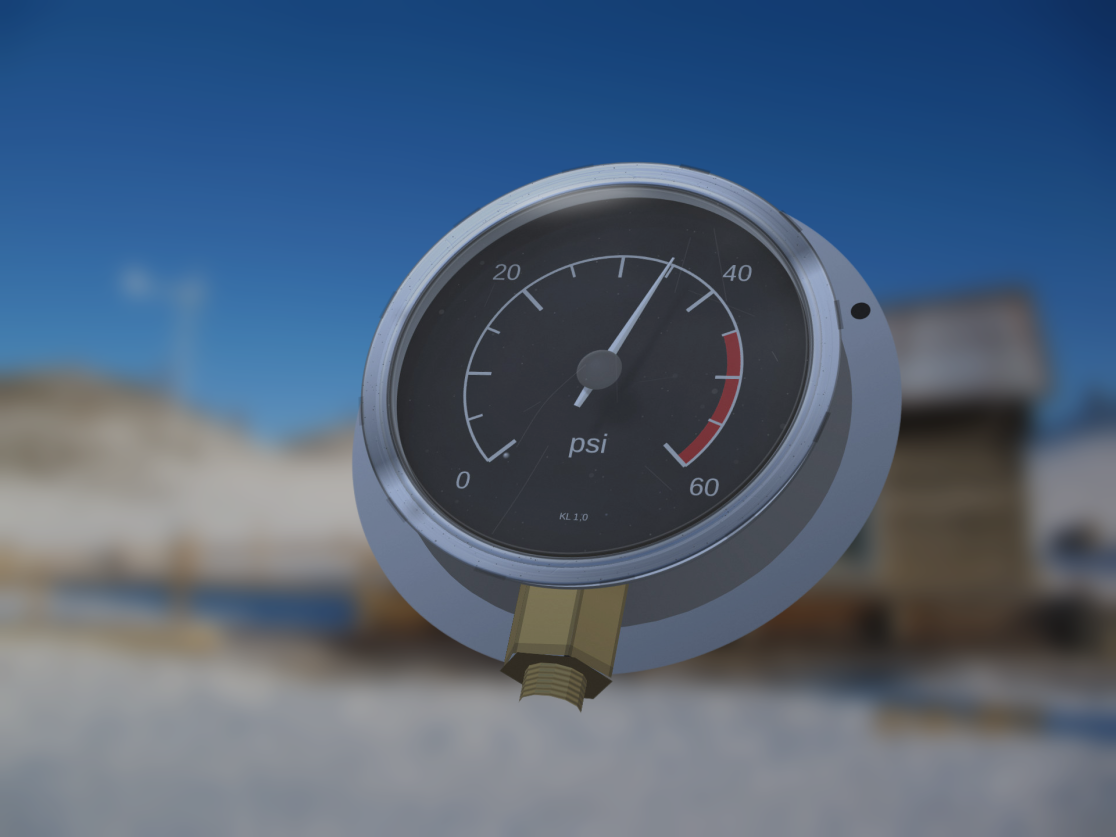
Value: 35 psi
